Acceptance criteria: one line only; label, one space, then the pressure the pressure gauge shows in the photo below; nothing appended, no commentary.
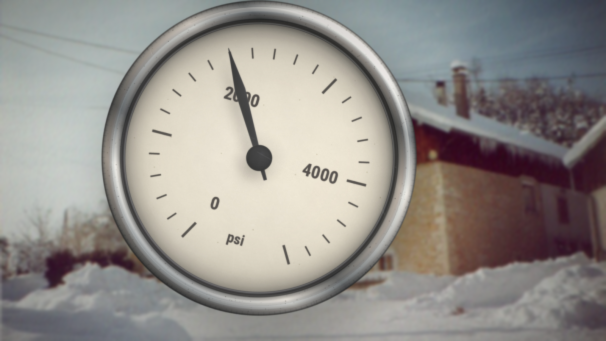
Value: 2000 psi
